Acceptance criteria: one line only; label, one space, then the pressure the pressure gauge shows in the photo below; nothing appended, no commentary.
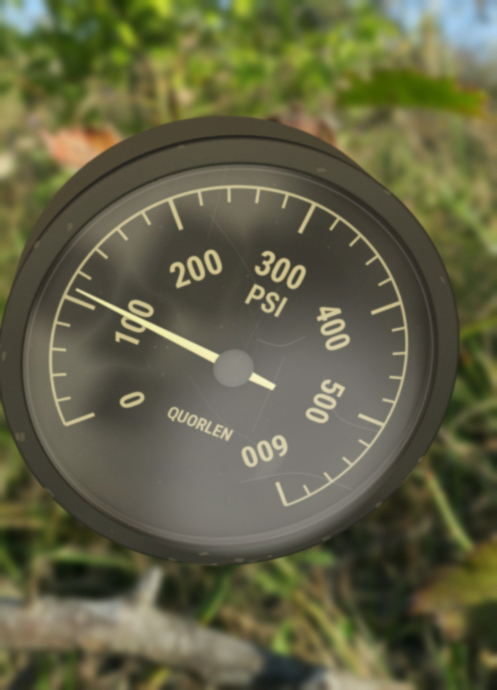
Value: 110 psi
